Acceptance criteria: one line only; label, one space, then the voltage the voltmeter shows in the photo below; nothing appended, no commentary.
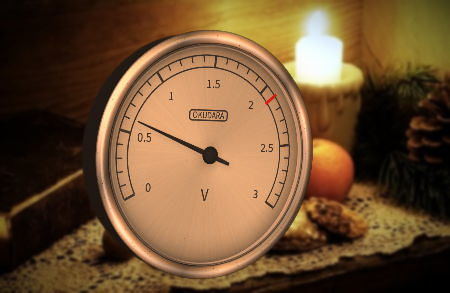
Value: 0.6 V
